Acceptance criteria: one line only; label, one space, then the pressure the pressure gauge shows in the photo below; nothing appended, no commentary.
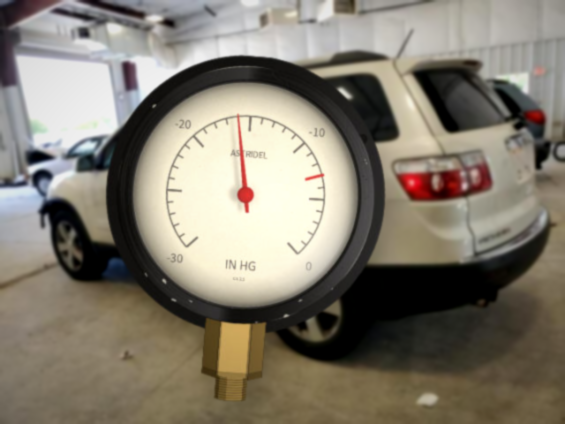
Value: -16 inHg
